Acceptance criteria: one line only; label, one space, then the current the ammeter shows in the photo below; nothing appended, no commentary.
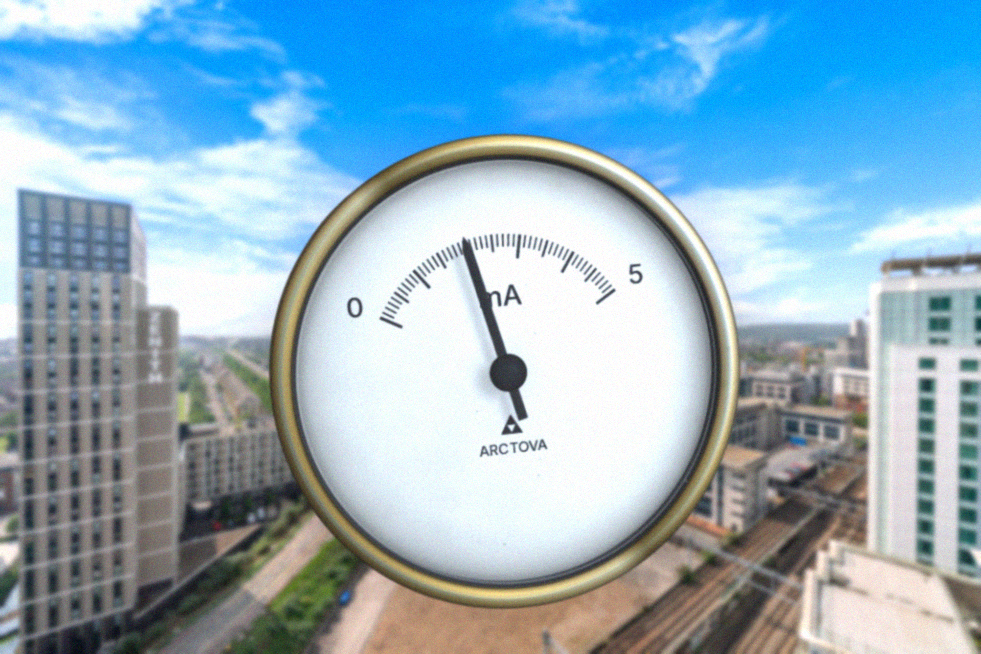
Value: 2 mA
